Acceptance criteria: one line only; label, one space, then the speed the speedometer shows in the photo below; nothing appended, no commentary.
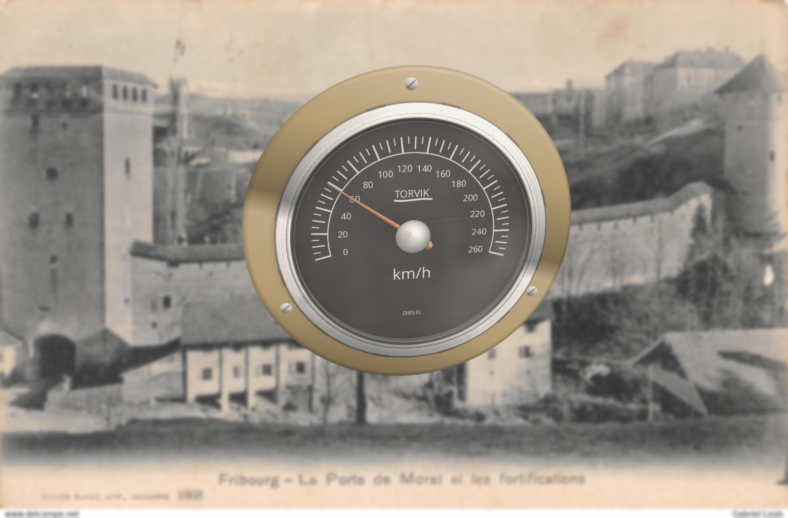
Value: 60 km/h
